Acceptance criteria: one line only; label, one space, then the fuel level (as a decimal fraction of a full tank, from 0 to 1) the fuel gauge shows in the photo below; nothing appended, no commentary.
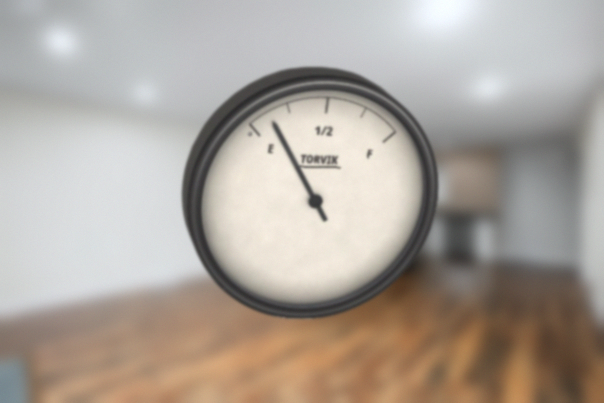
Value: 0.125
